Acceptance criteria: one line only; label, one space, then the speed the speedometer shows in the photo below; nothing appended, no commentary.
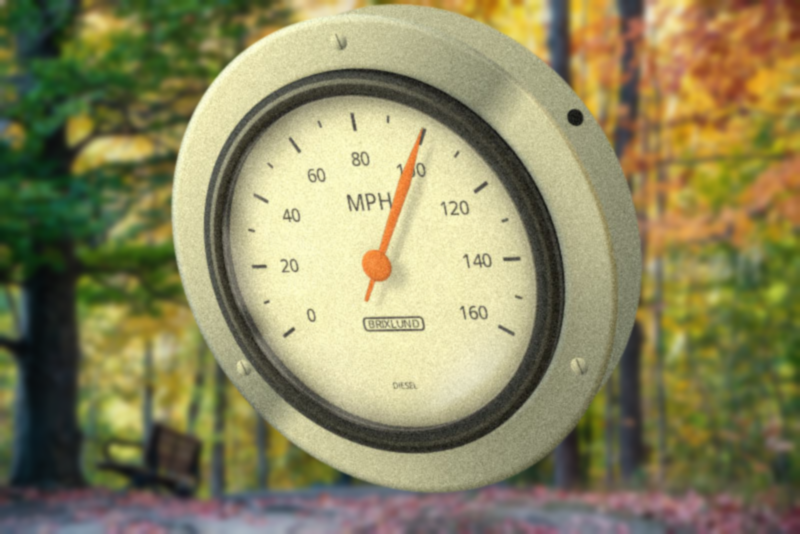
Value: 100 mph
